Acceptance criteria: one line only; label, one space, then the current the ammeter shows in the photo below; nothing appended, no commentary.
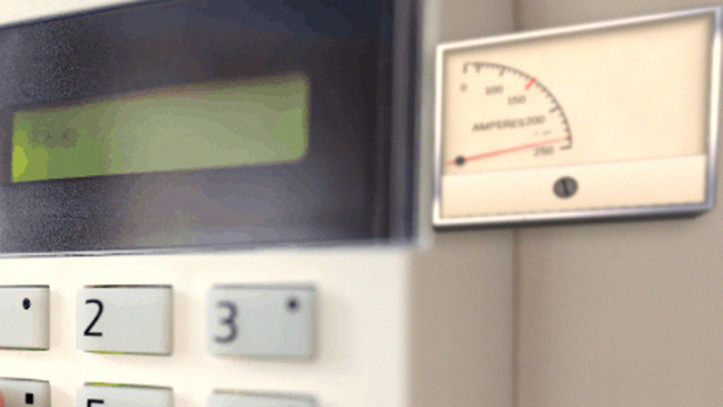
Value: 240 A
